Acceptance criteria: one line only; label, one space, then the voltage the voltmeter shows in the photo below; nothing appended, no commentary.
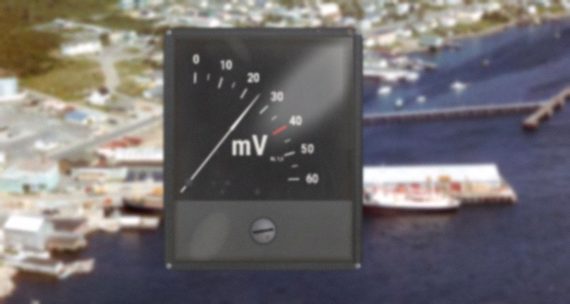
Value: 25 mV
